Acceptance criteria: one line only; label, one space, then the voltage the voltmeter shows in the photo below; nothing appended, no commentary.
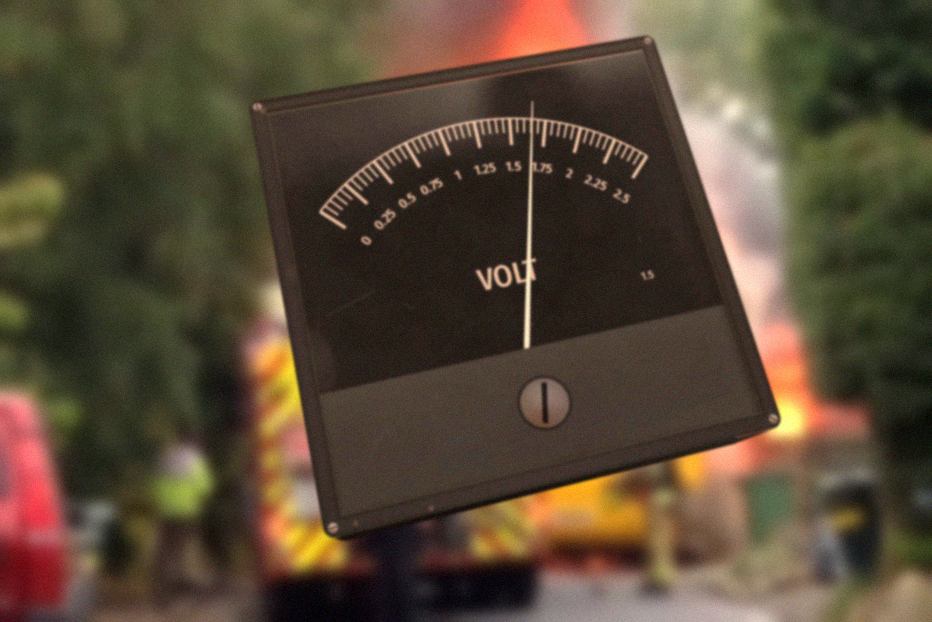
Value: 1.65 V
